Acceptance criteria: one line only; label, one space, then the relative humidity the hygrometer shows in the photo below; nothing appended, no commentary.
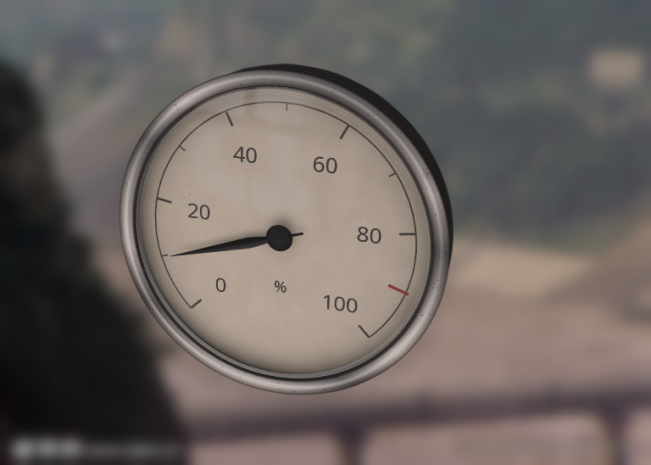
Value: 10 %
